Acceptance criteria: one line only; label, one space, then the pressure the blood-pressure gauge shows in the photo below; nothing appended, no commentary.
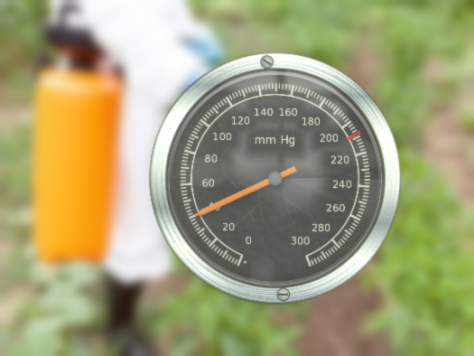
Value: 40 mmHg
